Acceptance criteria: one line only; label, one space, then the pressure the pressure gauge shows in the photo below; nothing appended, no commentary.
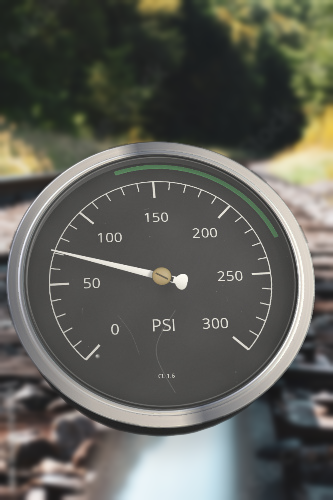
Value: 70 psi
